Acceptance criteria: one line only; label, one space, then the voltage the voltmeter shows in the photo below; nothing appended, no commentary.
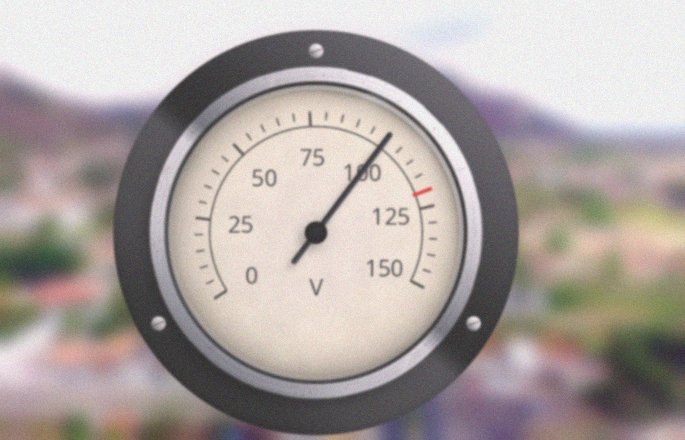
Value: 100 V
